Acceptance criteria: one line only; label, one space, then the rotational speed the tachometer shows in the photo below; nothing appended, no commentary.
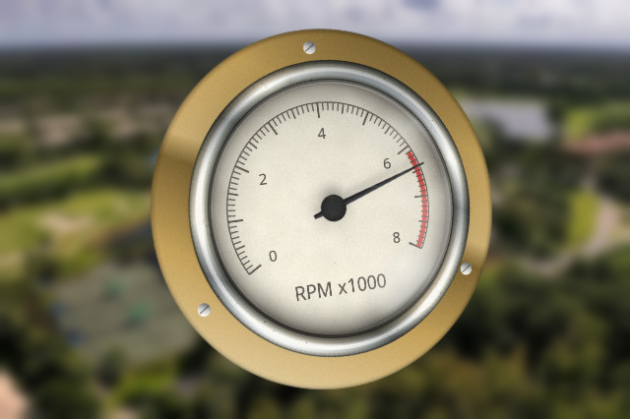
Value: 6400 rpm
